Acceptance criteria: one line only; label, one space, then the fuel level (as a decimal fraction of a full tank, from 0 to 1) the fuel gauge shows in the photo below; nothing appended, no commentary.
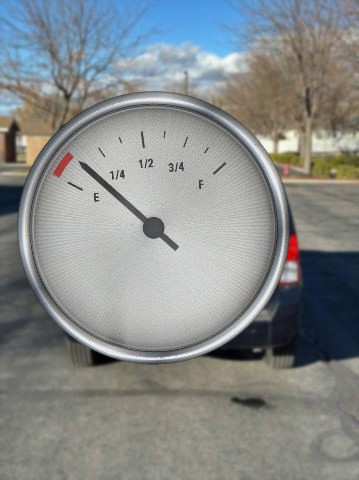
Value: 0.125
